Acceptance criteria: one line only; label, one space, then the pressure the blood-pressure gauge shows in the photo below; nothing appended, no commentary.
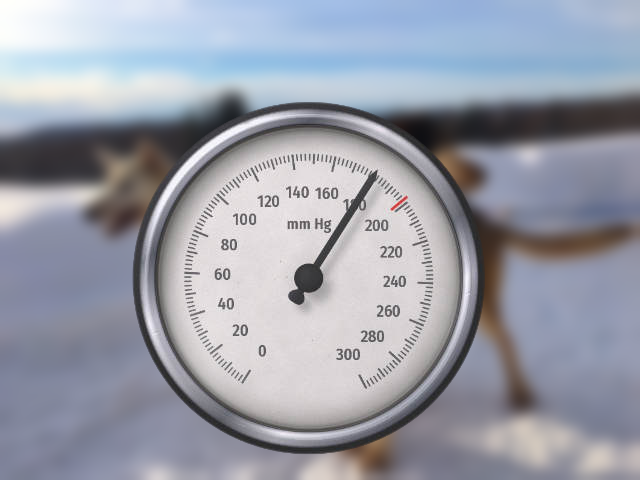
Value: 180 mmHg
